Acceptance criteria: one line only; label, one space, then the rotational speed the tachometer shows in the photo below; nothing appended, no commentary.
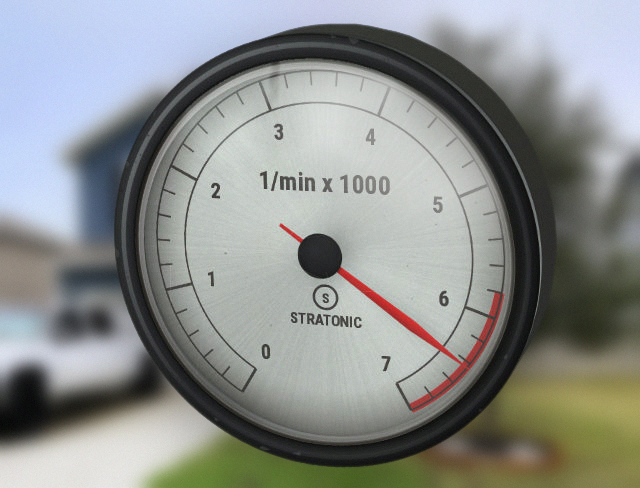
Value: 6400 rpm
